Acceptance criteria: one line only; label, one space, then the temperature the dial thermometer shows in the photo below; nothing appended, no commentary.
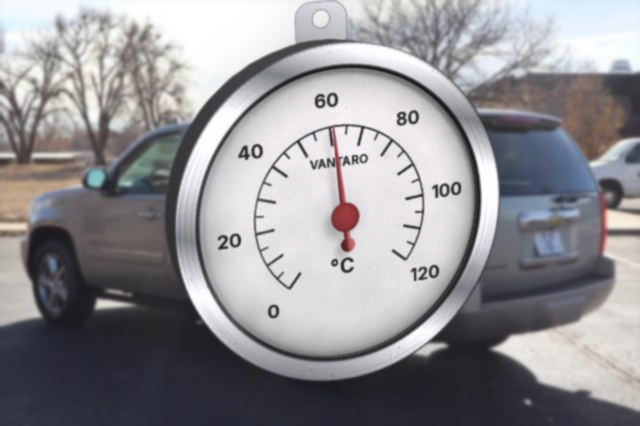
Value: 60 °C
